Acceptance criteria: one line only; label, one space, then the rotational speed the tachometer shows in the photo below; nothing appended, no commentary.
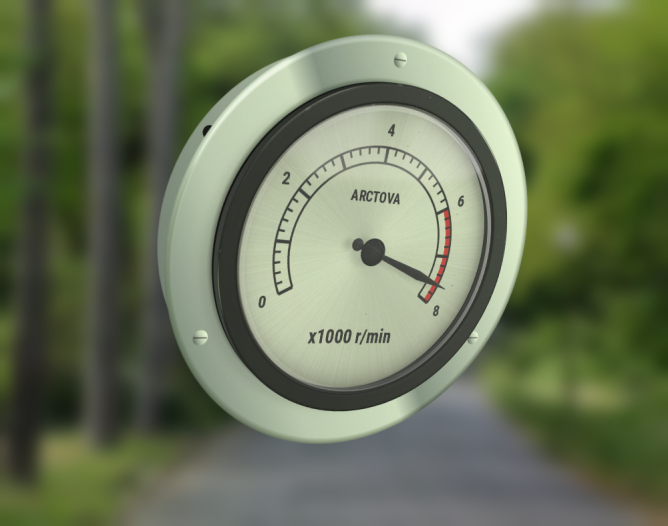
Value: 7600 rpm
